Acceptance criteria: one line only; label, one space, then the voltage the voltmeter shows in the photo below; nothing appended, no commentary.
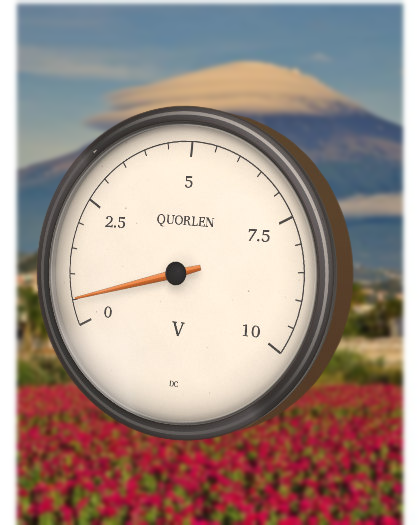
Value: 0.5 V
